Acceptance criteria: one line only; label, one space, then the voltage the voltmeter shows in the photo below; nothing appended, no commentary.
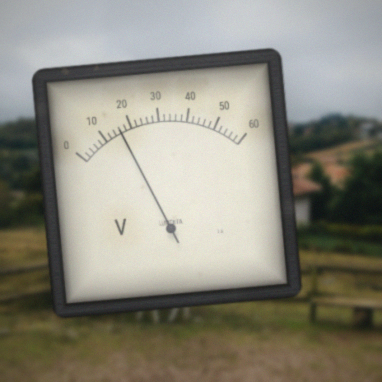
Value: 16 V
